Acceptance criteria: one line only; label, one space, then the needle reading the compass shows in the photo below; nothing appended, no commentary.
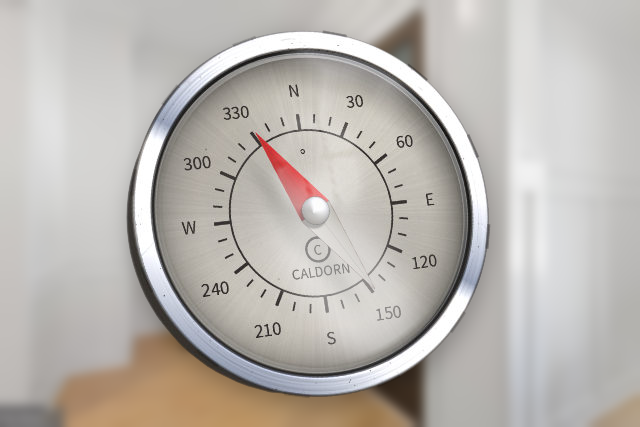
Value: 330 °
